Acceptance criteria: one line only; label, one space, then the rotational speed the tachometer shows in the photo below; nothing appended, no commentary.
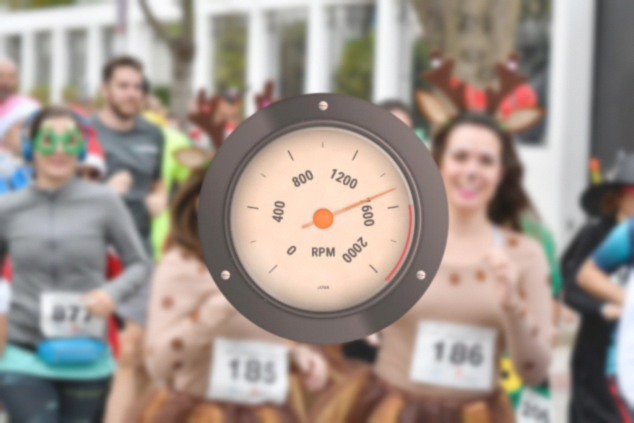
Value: 1500 rpm
